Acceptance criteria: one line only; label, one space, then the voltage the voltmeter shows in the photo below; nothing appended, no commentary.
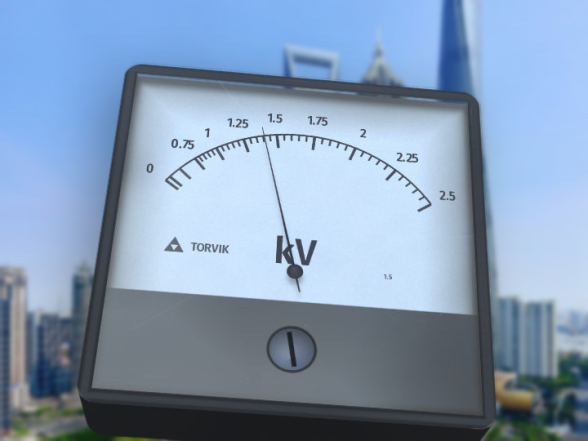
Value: 1.4 kV
